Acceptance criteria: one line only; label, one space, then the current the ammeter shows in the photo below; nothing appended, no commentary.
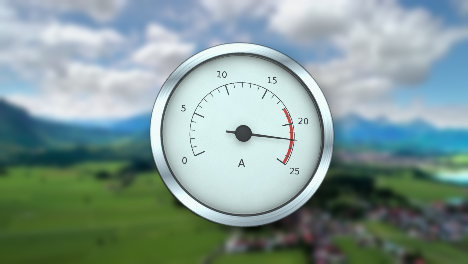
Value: 22 A
